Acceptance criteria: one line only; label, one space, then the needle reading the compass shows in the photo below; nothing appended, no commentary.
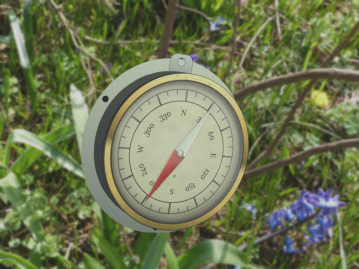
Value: 210 °
